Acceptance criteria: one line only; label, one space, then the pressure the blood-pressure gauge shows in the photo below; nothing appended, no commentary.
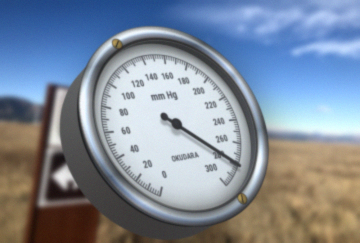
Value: 280 mmHg
